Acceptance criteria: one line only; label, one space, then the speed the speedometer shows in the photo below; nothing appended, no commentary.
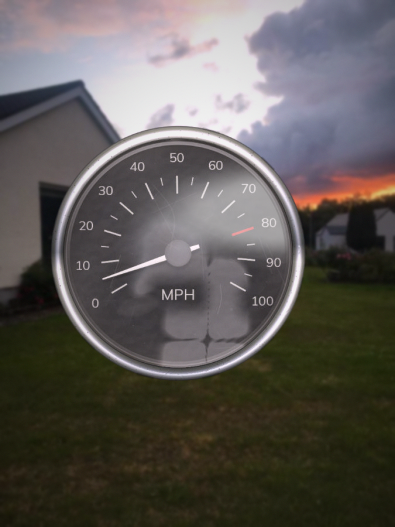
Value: 5 mph
